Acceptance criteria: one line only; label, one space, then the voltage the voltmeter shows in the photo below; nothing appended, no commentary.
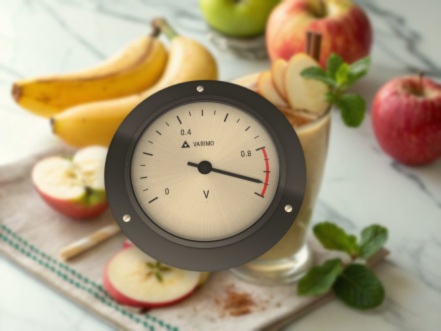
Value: 0.95 V
